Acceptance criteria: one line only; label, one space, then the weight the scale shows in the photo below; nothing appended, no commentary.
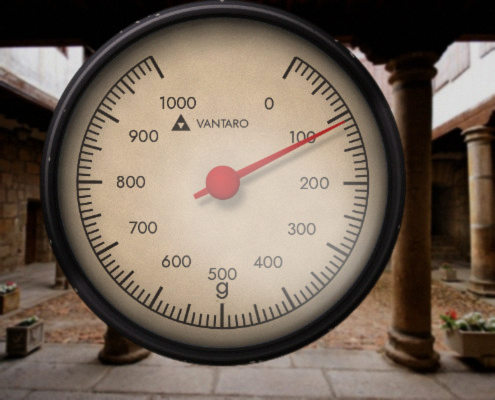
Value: 110 g
